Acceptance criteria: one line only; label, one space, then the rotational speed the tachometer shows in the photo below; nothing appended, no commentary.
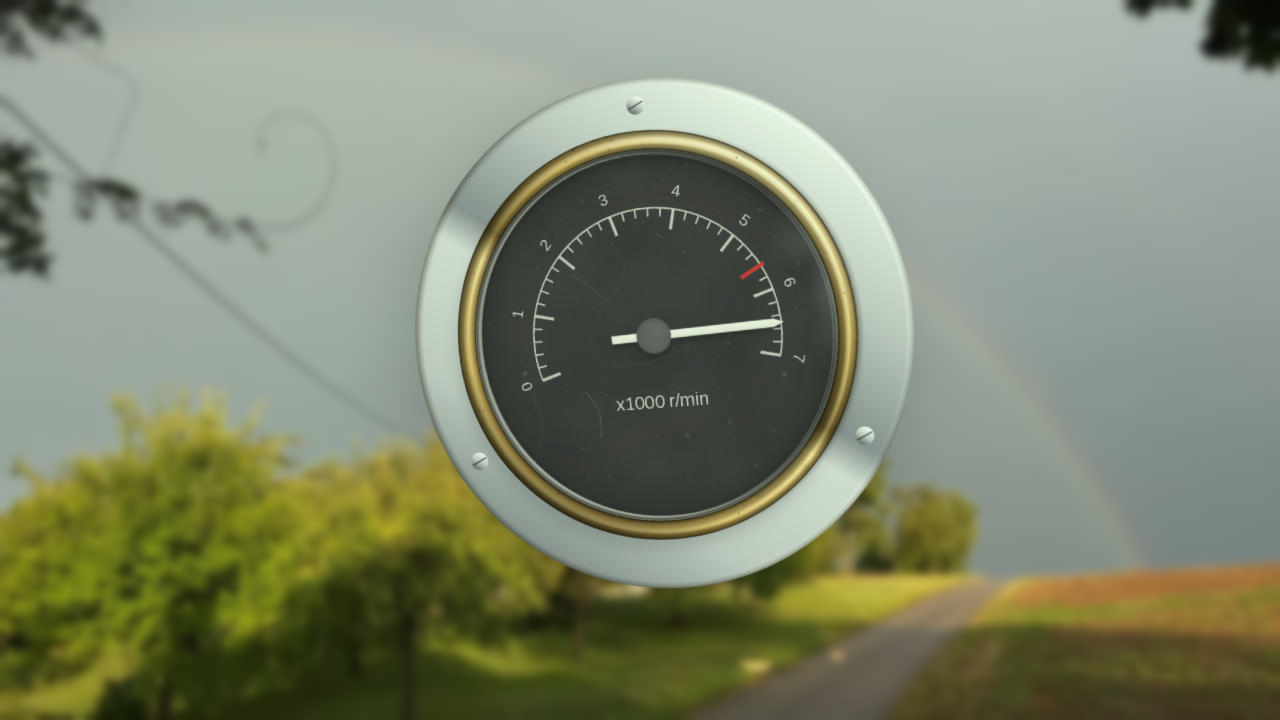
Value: 6500 rpm
